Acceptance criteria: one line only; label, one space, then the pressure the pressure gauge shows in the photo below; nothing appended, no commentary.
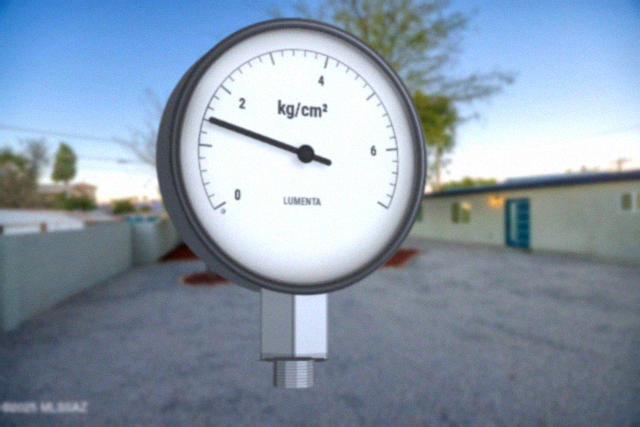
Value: 1.4 kg/cm²
